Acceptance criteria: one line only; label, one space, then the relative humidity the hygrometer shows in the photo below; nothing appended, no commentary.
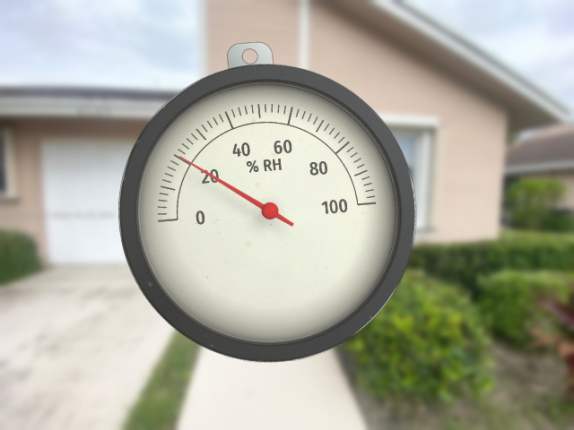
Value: 20 %
